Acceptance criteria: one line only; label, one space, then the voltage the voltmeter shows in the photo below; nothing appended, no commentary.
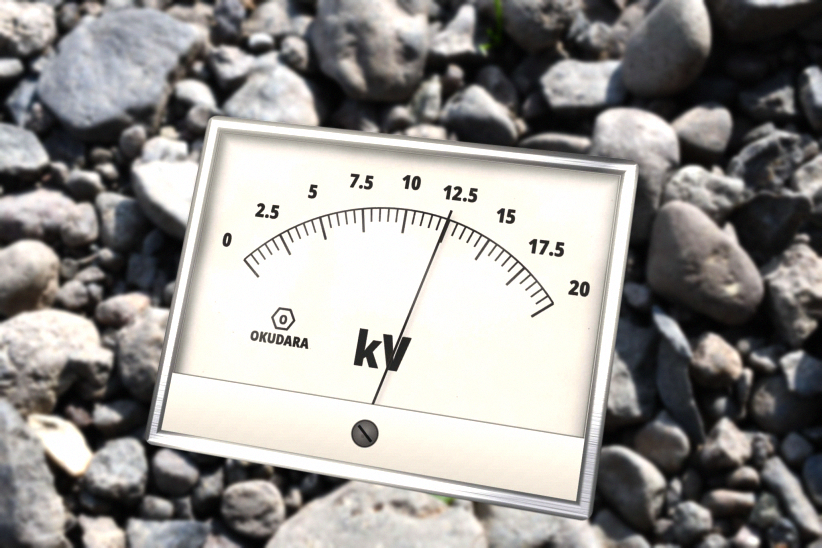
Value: 12.5 kV
